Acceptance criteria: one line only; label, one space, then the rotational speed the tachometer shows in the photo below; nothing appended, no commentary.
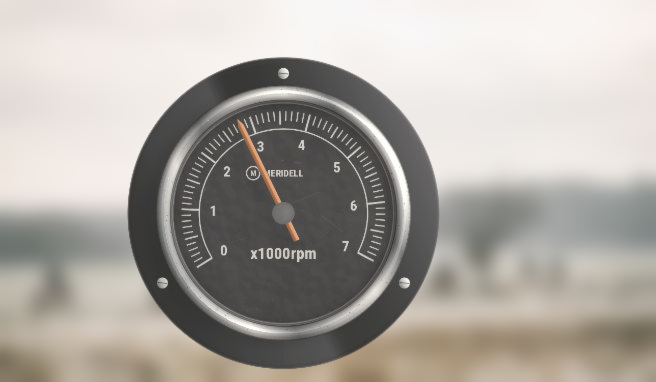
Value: 2800 rpm
